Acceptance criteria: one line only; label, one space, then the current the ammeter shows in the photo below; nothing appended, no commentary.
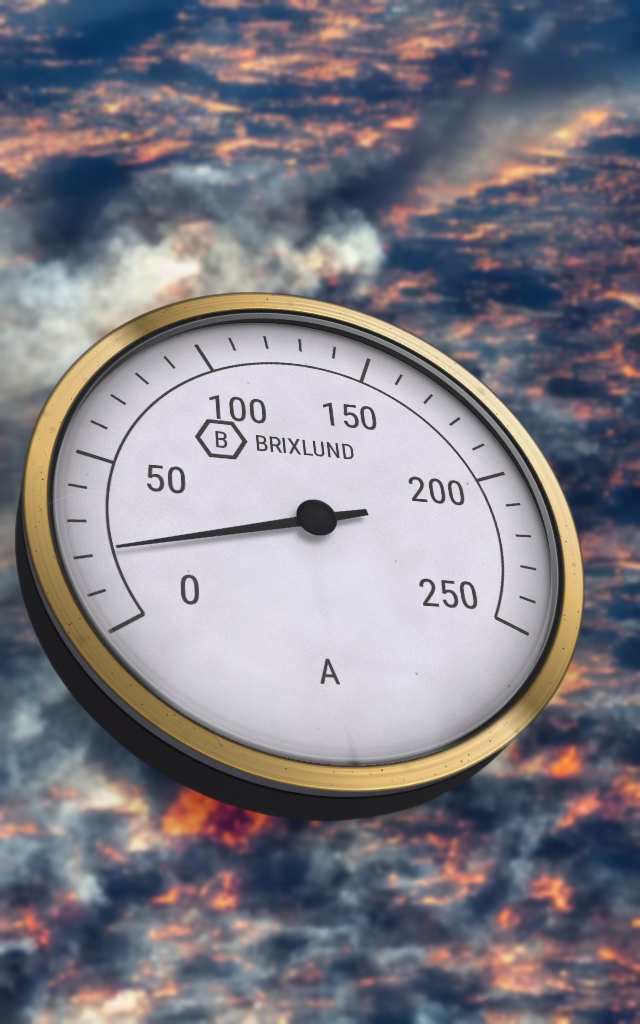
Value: 20 A
